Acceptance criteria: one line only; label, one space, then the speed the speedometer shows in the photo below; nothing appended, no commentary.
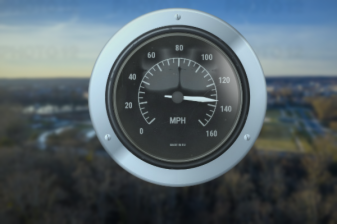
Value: 135 mph
